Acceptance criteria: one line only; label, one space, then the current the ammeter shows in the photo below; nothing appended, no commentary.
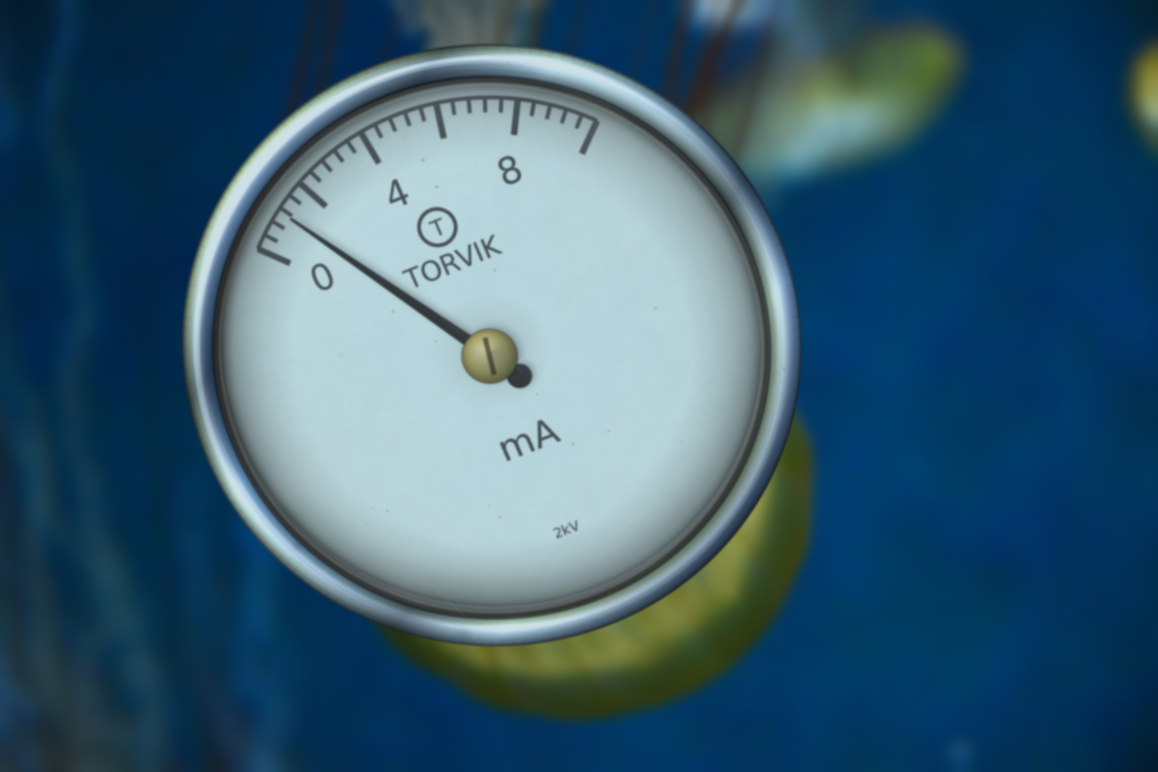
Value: 1.2 mA
